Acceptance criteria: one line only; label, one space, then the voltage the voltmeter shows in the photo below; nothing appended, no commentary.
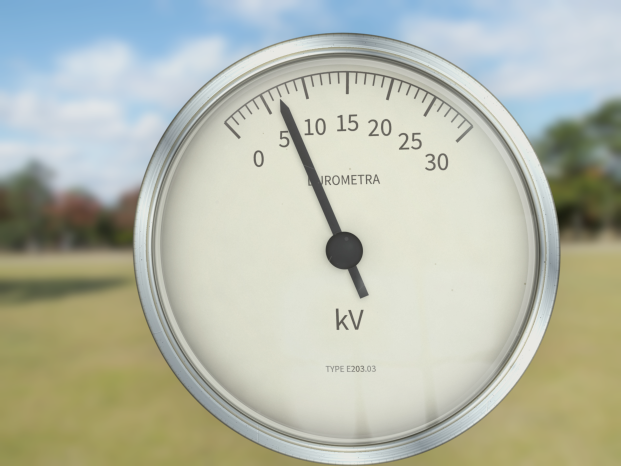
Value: 7 kV
